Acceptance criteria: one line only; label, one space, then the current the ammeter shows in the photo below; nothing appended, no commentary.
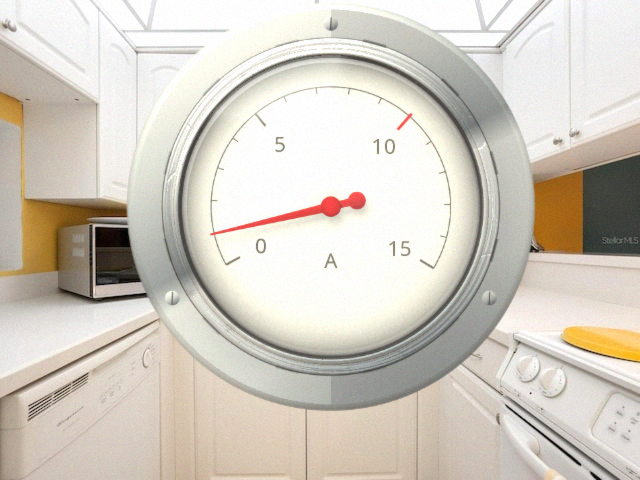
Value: 1 A
